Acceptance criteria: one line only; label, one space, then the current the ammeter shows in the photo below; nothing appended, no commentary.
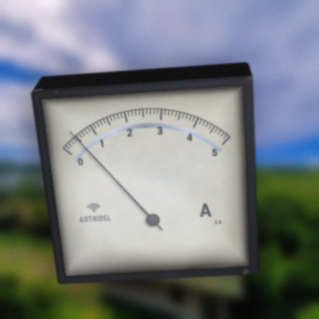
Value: 0.5 A
